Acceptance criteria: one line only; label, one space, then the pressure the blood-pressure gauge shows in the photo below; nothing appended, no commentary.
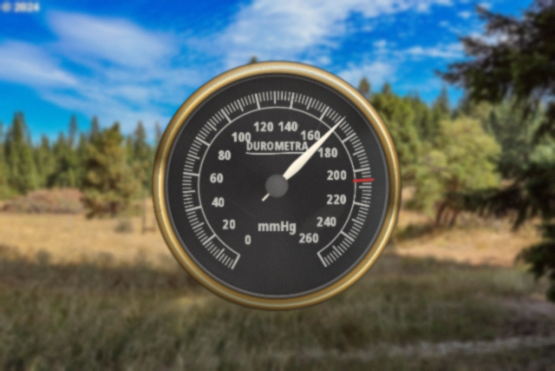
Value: 170 mmHg
